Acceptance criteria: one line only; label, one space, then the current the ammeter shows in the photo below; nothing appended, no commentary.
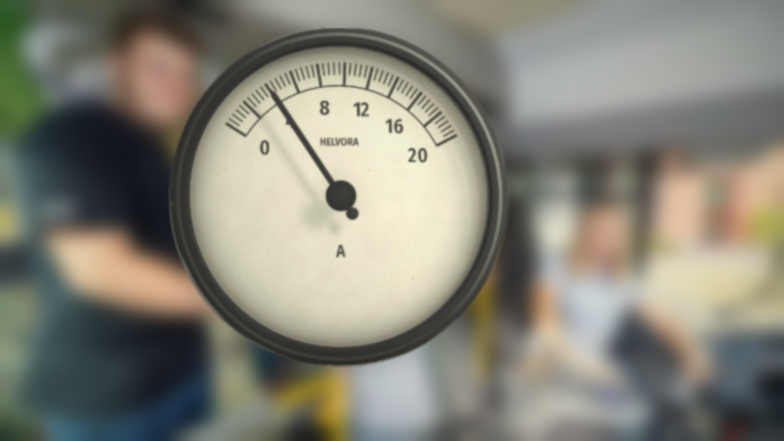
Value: 4 A
